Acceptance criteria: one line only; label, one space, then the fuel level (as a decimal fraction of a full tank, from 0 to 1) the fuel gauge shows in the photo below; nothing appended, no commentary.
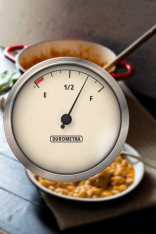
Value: 0.75
